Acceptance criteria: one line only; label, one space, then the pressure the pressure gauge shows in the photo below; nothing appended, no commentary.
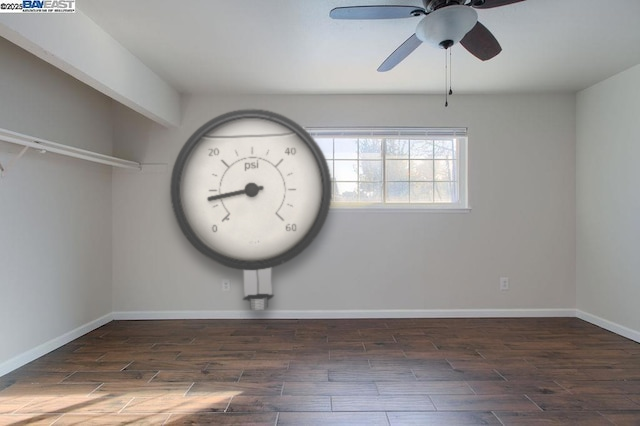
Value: 7.5 psi
